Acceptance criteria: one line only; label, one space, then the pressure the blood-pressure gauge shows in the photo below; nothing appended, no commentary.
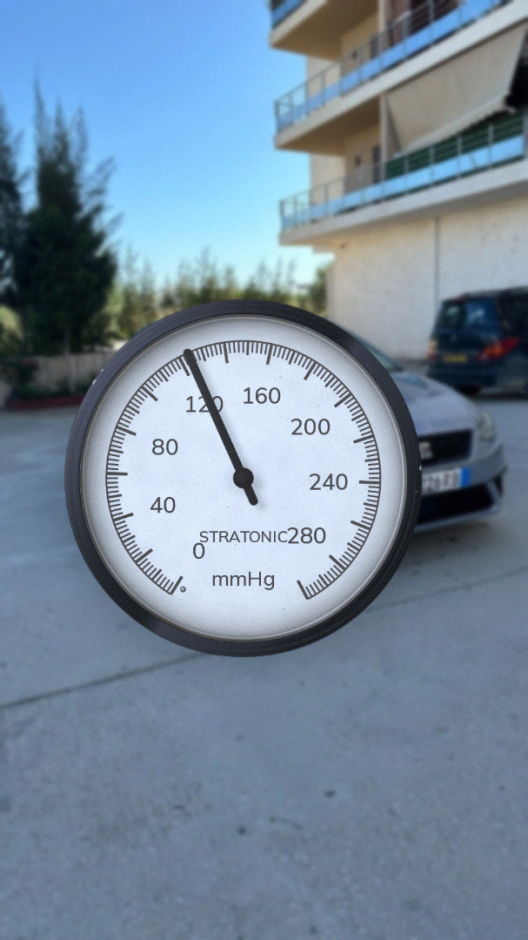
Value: 124 mmHg
